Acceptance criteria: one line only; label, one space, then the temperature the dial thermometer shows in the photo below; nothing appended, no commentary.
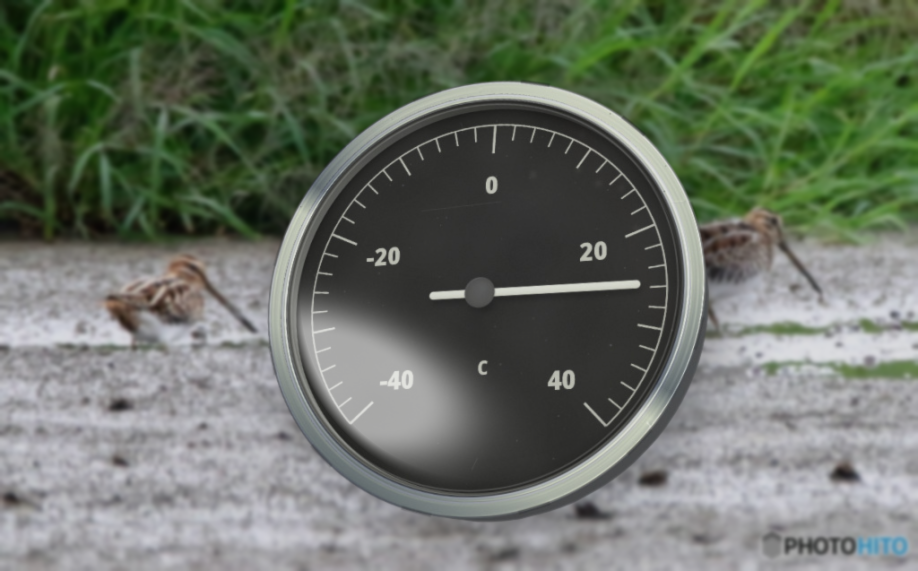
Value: 26 °C
